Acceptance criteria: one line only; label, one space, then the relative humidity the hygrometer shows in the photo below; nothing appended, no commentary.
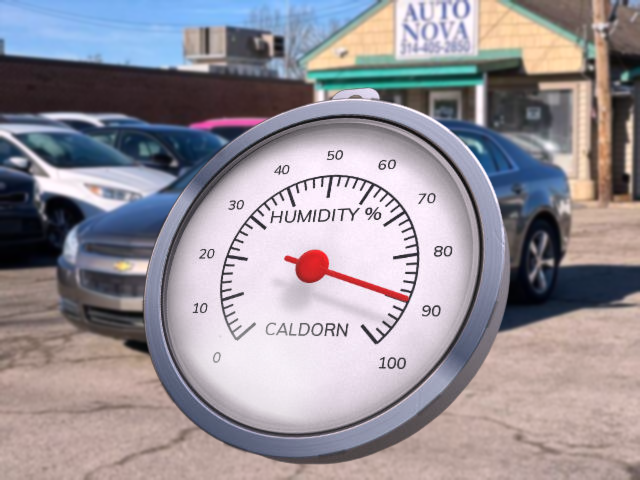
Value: 90 %
